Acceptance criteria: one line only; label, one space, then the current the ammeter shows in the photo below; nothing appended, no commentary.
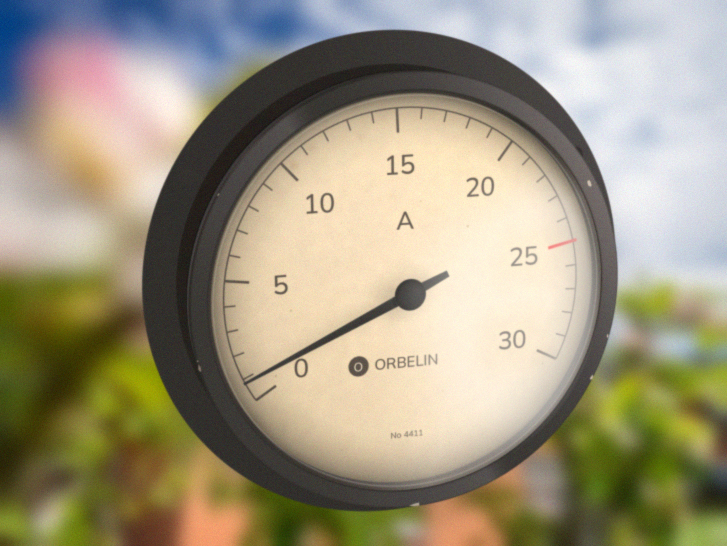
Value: 1 A
